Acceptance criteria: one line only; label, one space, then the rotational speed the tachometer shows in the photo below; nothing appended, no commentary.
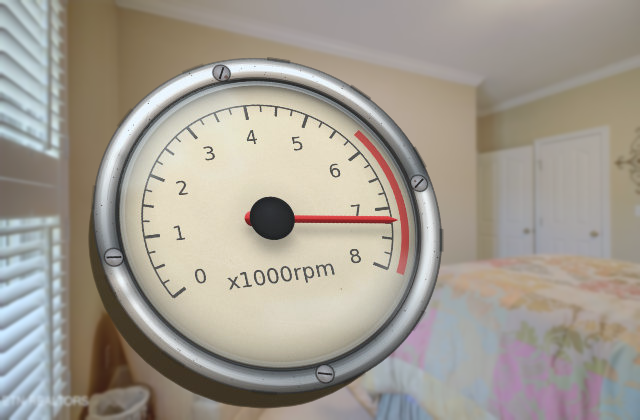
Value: 7250 rpm
